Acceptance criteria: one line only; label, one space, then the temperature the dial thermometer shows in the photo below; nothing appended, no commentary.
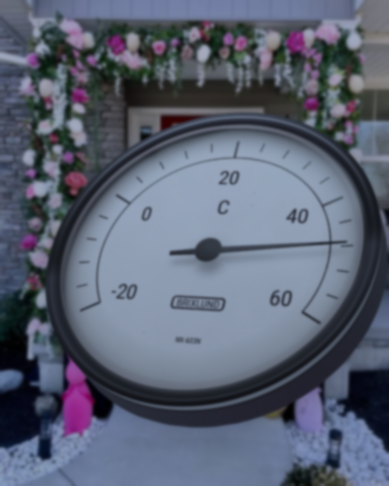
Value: 48 °C
